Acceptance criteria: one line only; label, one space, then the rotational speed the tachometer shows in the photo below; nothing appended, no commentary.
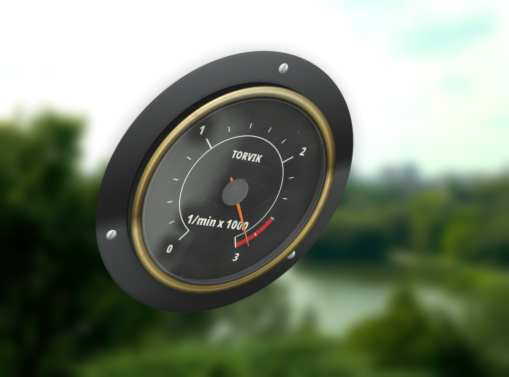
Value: 2900 rpm
